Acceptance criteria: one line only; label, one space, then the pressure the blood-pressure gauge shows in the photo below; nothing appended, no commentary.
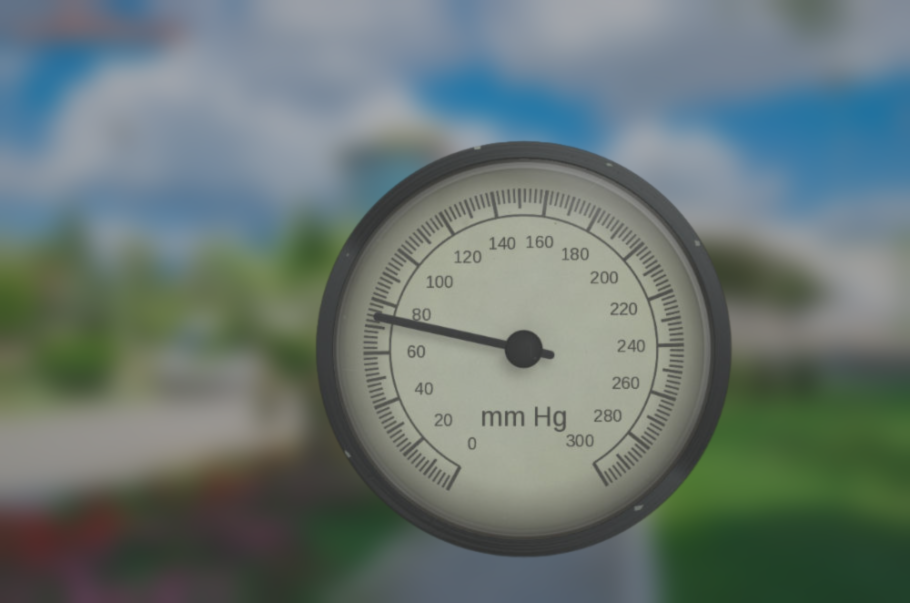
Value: 74 mmHg
